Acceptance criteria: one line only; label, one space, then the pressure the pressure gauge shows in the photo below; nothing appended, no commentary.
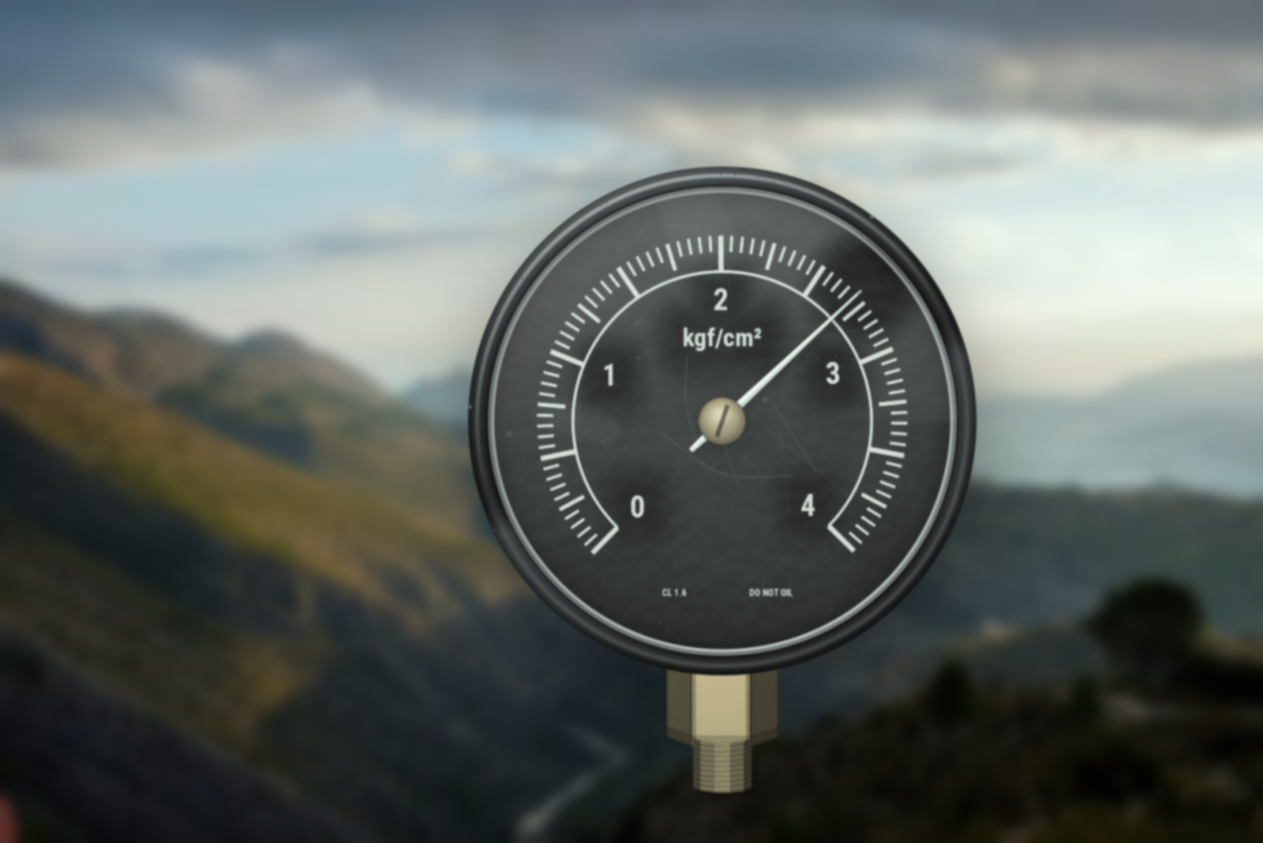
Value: 2.7 kg/cm²
